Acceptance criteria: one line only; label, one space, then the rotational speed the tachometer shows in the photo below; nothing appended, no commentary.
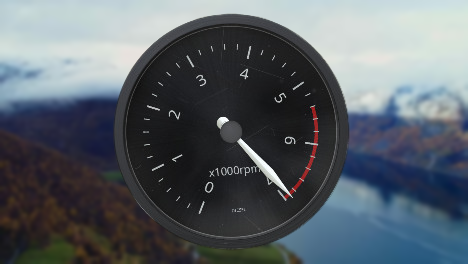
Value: 6900 rpm
